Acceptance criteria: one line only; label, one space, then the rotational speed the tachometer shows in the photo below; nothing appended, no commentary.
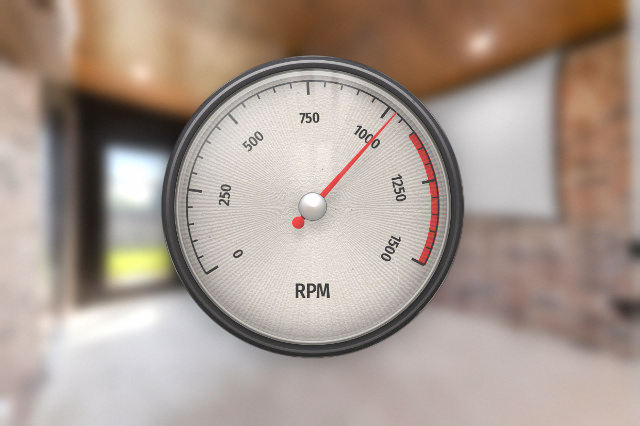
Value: 1025 rpm
